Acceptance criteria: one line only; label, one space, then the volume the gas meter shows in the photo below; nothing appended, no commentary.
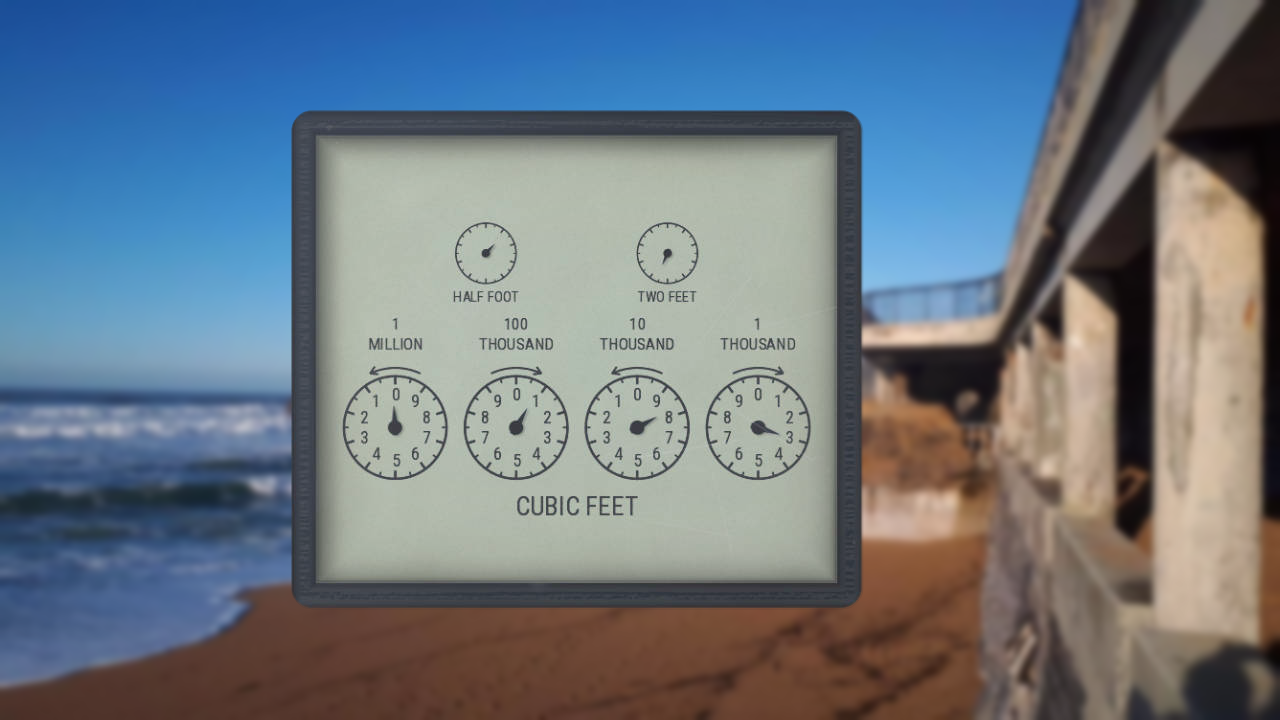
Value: 8300 ft³
